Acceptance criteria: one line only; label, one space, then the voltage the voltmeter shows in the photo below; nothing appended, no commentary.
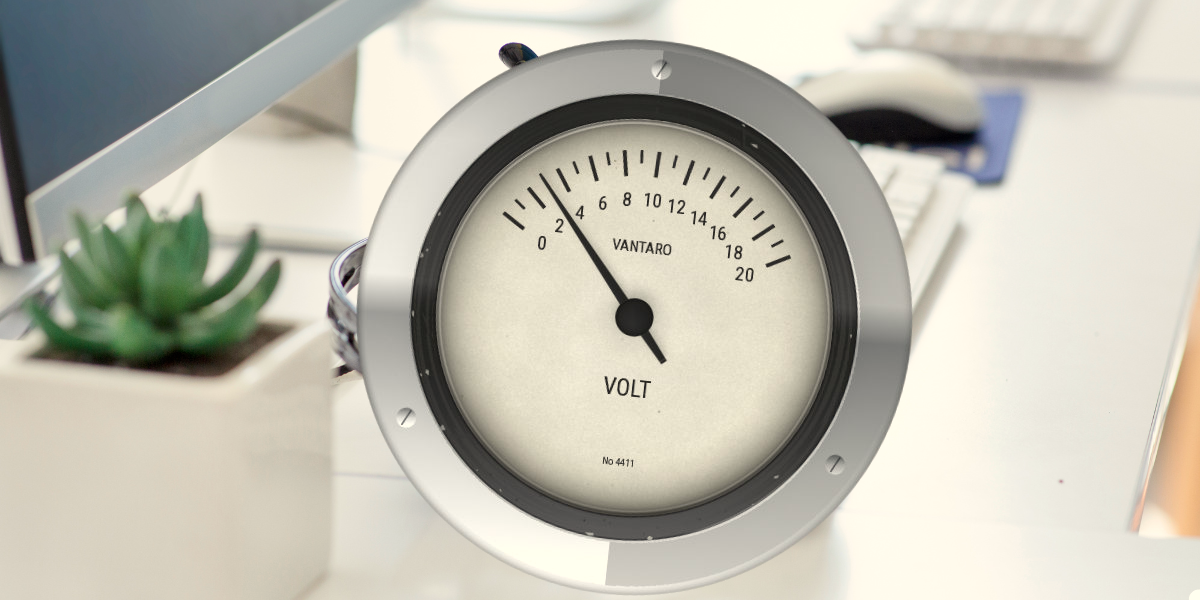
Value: 3 V
